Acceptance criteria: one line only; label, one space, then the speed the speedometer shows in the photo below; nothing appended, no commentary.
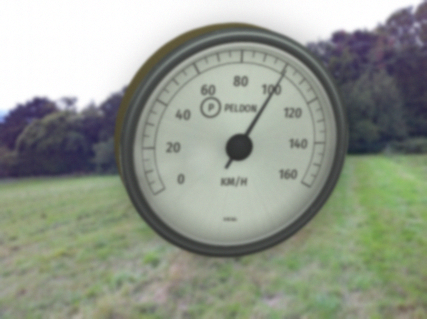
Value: 100 km/h
